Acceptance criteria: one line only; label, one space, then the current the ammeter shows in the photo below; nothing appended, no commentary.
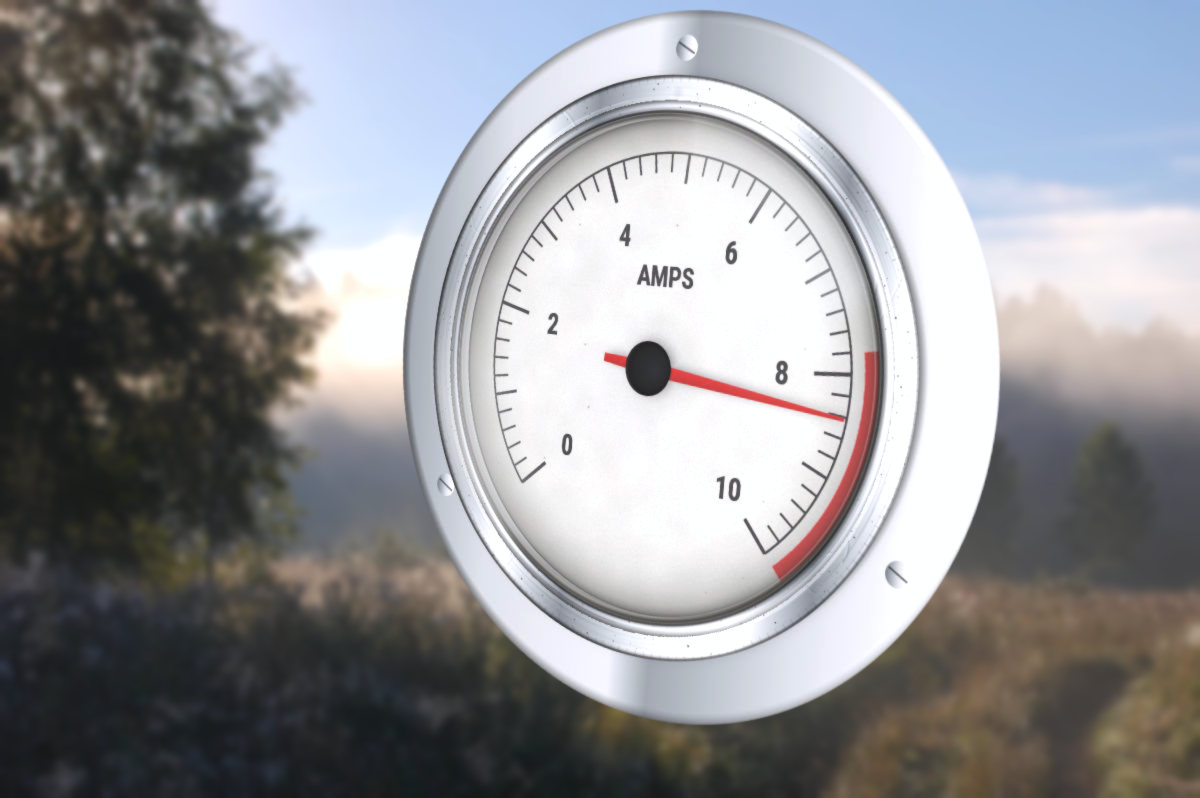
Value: 8.4 A
